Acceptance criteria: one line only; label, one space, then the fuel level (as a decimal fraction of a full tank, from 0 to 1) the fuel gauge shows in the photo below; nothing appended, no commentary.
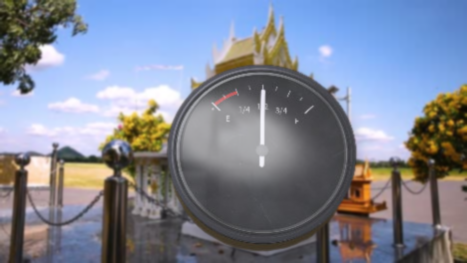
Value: 0.5
